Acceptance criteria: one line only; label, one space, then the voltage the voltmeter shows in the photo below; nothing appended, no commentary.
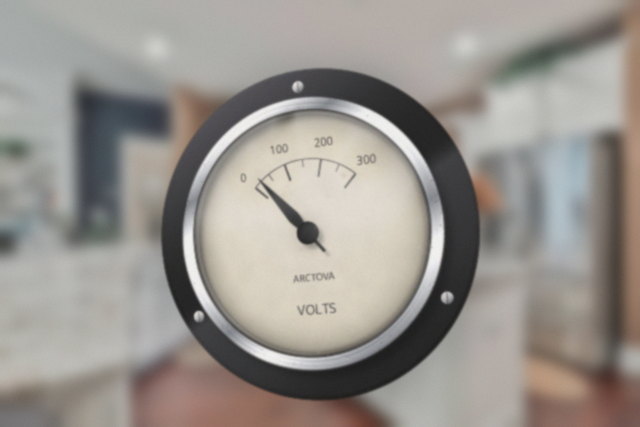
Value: 25 V
